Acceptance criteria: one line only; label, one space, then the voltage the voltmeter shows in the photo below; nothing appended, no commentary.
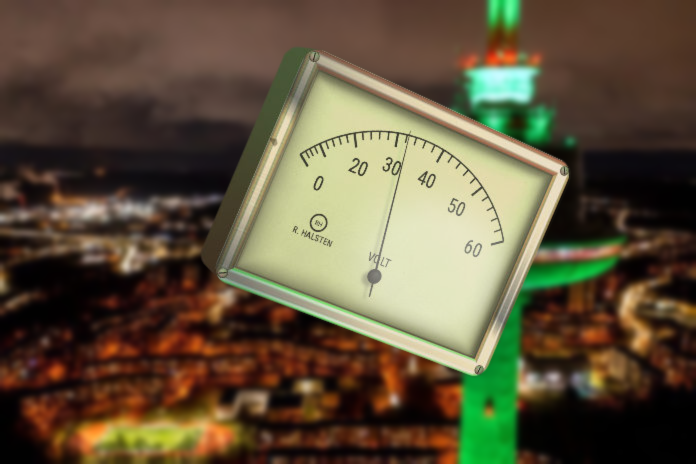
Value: 32 V
